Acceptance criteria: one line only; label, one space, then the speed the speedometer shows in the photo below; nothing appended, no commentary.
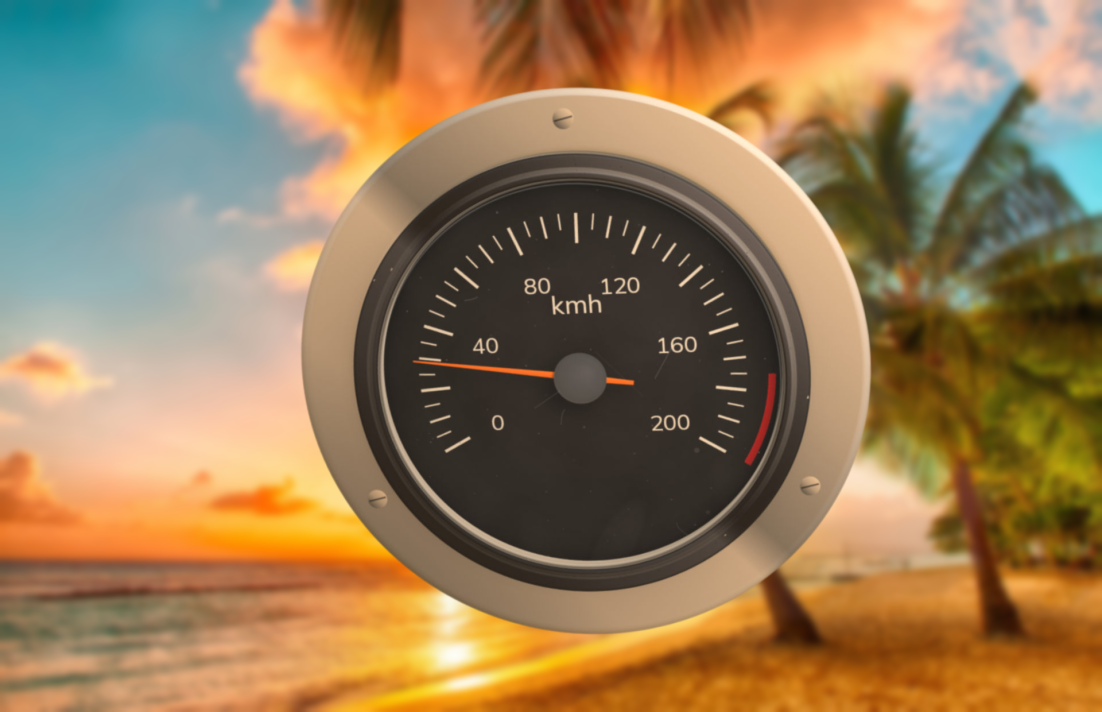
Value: 30 km/h
